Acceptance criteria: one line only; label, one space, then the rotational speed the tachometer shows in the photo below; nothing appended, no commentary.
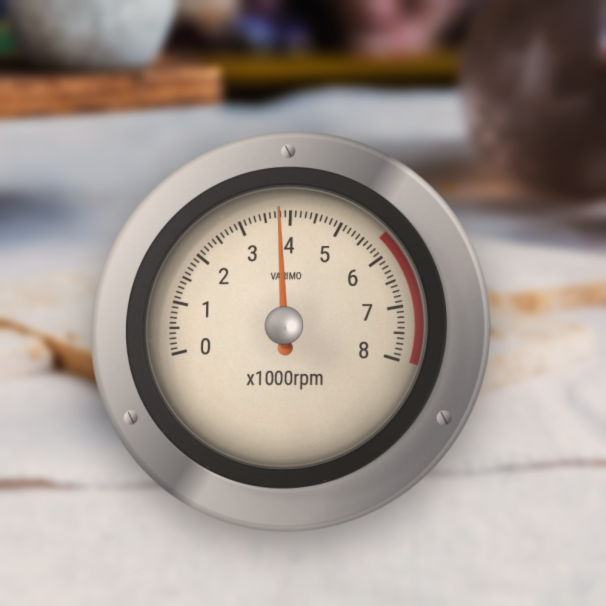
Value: 3800 rpm
